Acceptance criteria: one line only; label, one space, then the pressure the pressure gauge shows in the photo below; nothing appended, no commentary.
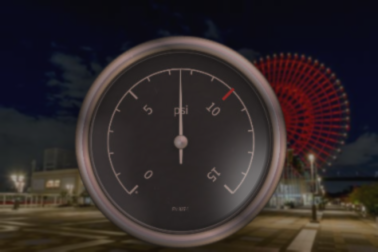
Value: 7.5 psi
